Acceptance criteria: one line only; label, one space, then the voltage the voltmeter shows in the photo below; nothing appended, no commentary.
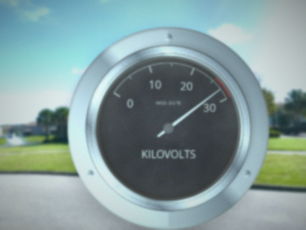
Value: 27.5 kV
